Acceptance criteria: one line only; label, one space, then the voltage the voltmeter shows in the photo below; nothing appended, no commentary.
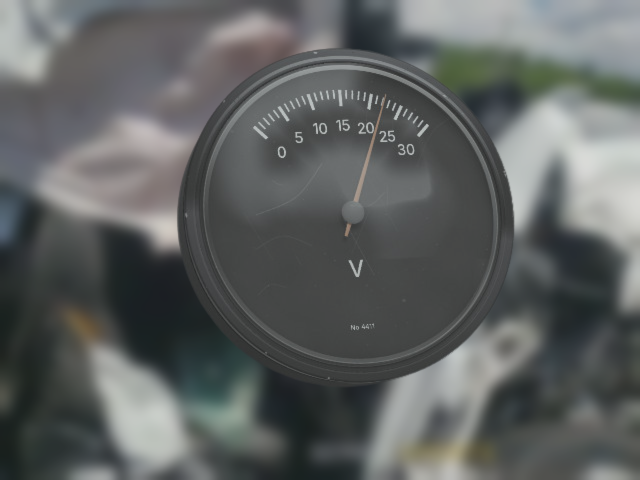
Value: 22 V
